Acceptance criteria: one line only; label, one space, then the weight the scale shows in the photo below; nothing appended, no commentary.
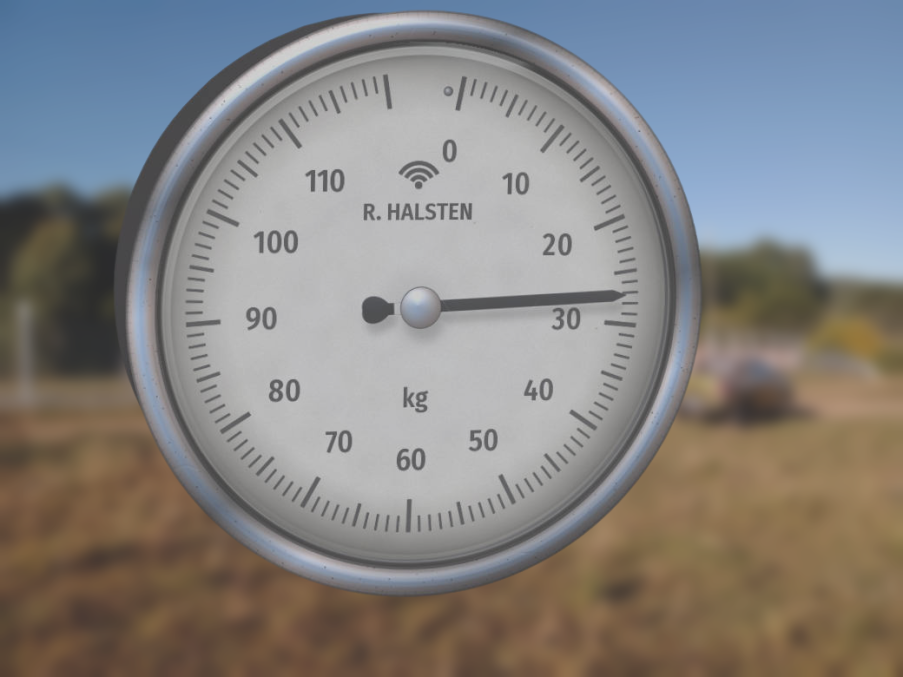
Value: 27 kg
